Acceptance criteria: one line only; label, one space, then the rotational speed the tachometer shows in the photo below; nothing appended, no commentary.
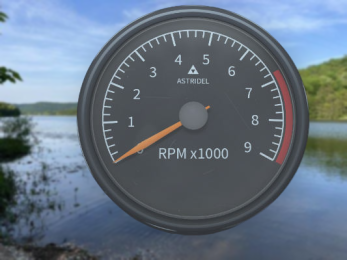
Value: 0 rpm
